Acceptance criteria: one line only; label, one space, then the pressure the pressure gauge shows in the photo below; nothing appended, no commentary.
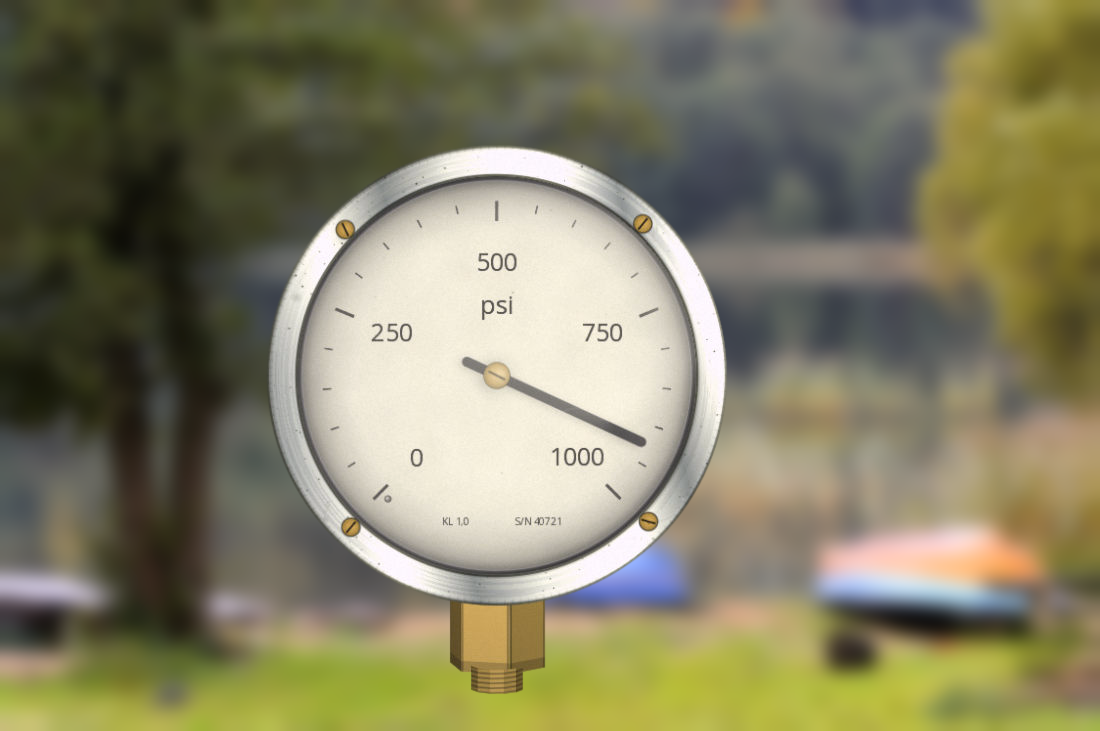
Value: 925 psi
